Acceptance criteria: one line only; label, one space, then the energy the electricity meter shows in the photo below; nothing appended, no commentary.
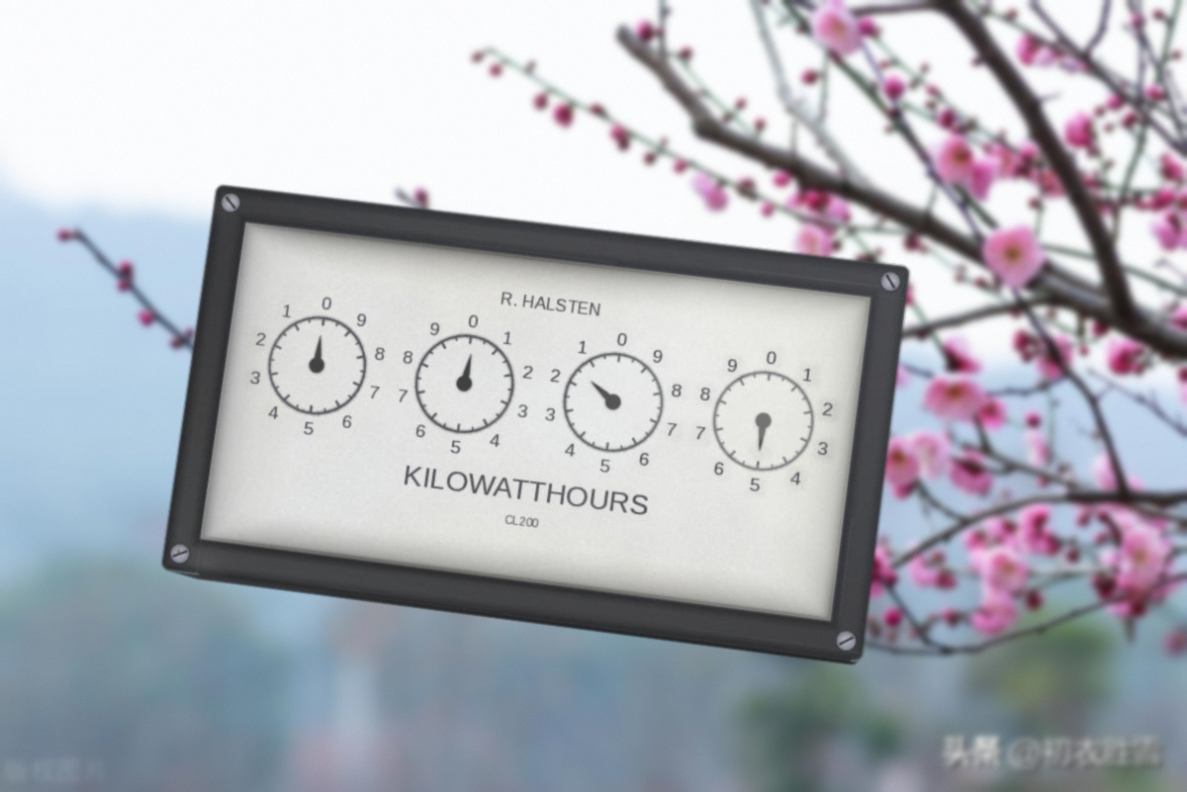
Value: 15 kWh
